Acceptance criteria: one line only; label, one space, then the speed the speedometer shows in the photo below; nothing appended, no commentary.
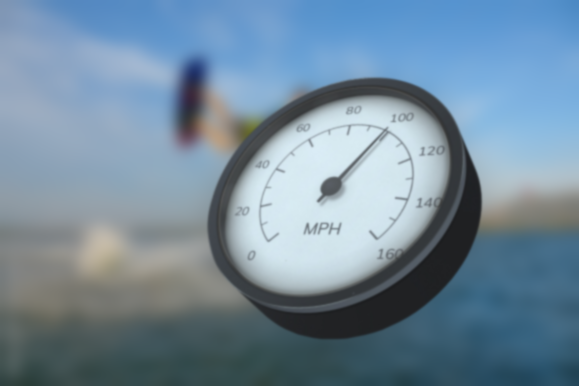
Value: 100 mph
